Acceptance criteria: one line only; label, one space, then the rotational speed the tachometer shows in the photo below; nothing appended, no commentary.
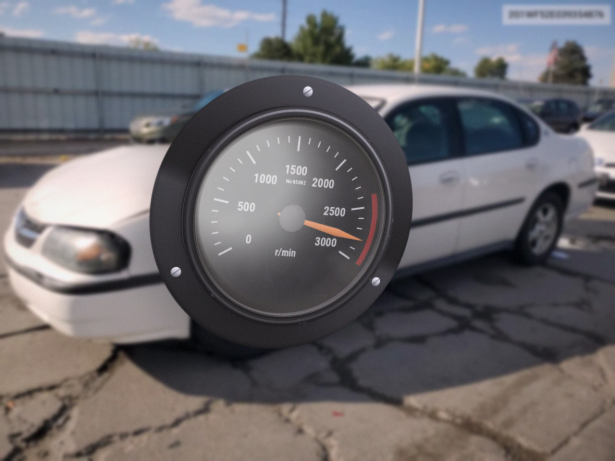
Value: 2800 rpm
